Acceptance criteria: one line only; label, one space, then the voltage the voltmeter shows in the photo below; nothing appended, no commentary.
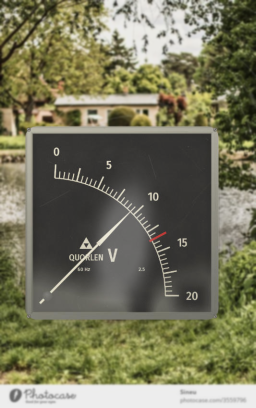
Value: 9.5 V
